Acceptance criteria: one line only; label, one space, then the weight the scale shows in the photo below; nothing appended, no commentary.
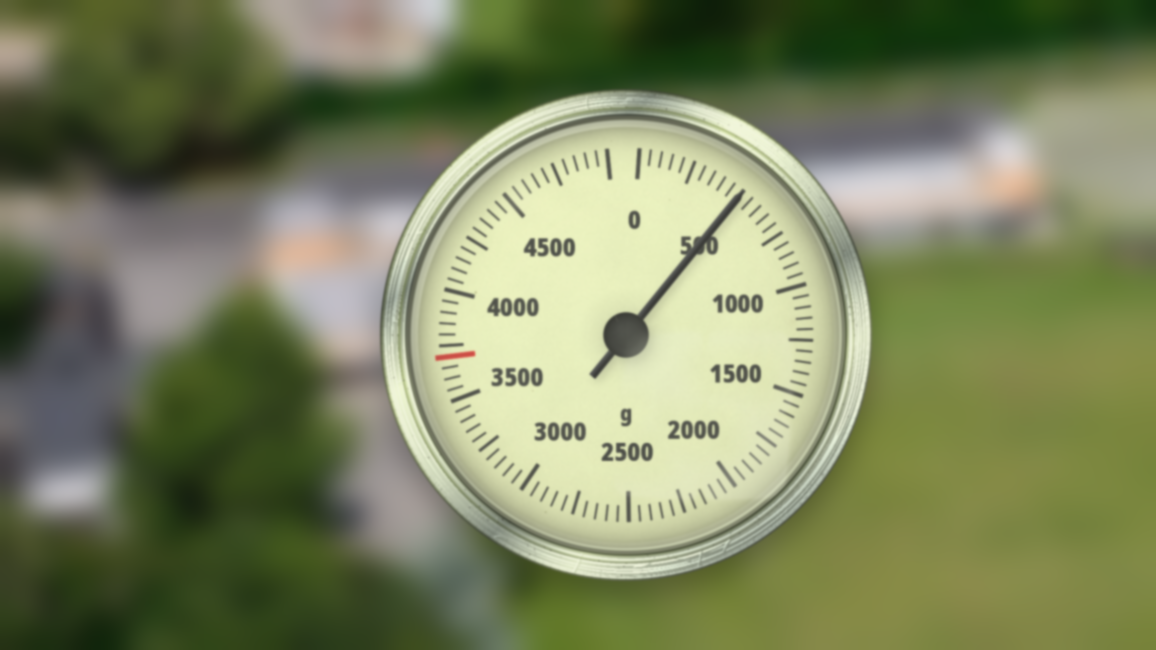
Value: 500 g
